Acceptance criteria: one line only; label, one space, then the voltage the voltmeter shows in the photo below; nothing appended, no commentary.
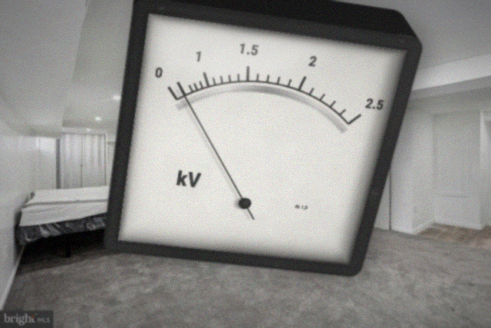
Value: 0.5 kV
